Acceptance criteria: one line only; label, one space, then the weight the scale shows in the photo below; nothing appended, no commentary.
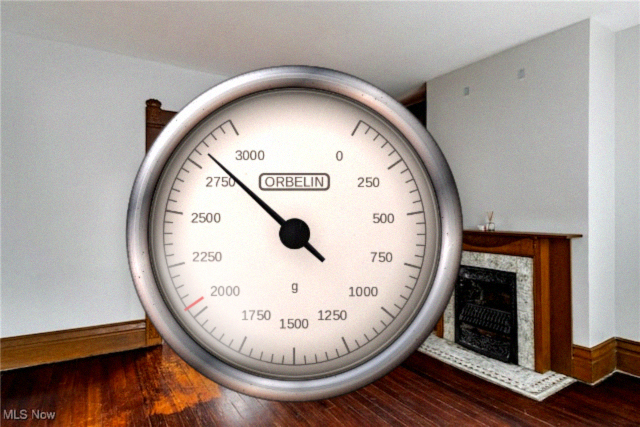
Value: 2825 g
